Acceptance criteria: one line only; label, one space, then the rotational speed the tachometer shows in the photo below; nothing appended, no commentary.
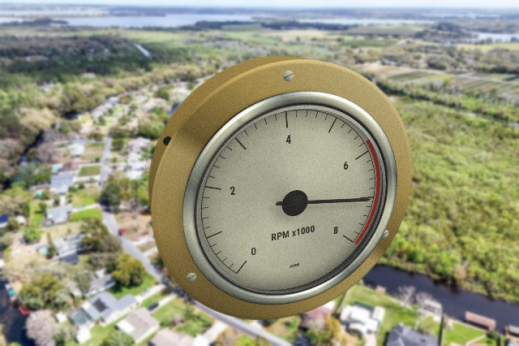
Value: 7000 rpm
